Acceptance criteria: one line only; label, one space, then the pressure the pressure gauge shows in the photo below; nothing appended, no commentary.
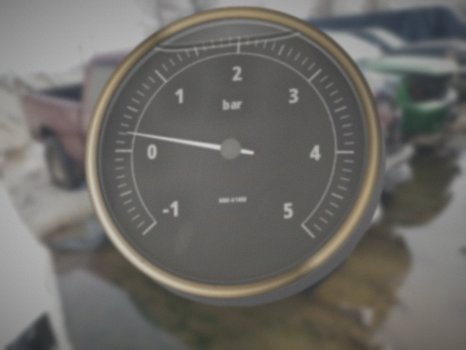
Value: 0.2 bar
